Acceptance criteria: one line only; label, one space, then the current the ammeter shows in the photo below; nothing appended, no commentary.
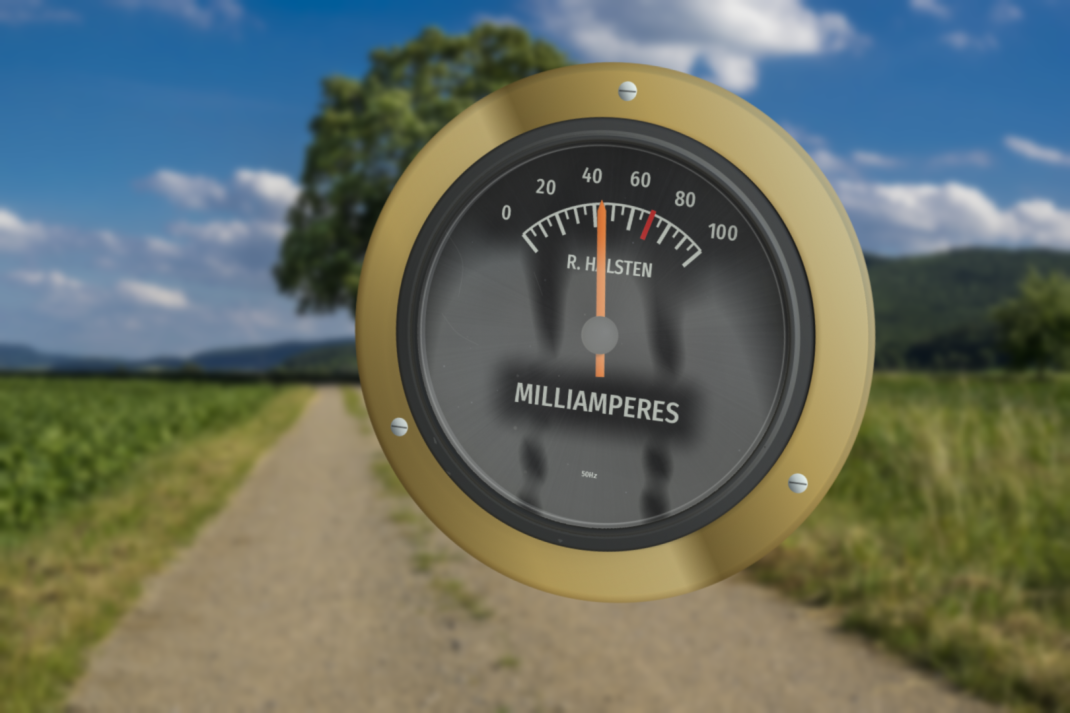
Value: 45 mA
